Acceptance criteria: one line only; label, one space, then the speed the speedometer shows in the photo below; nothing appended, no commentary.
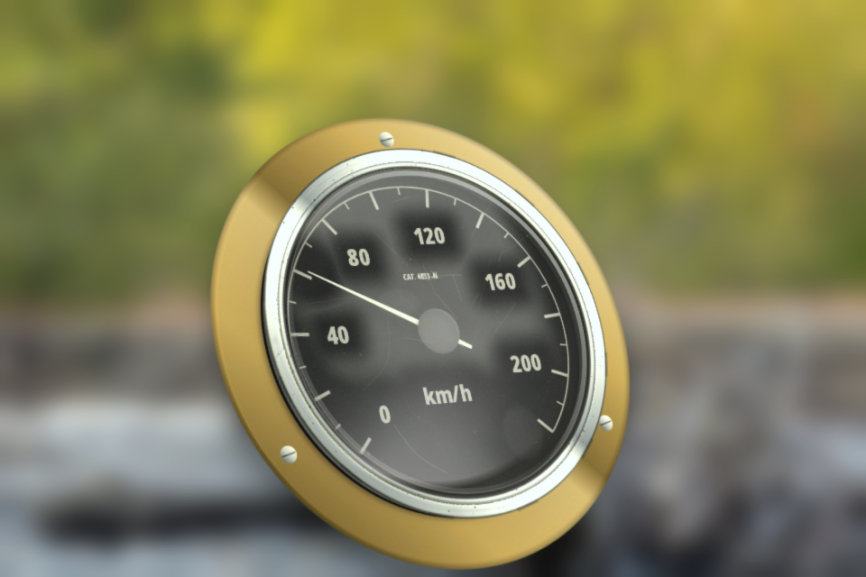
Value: 60 km/h
